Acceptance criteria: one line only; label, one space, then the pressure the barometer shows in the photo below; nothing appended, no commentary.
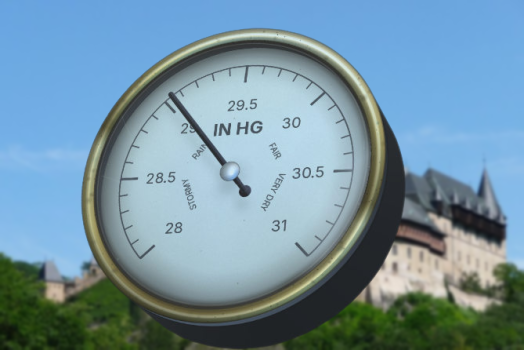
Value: 29.05 inHg
